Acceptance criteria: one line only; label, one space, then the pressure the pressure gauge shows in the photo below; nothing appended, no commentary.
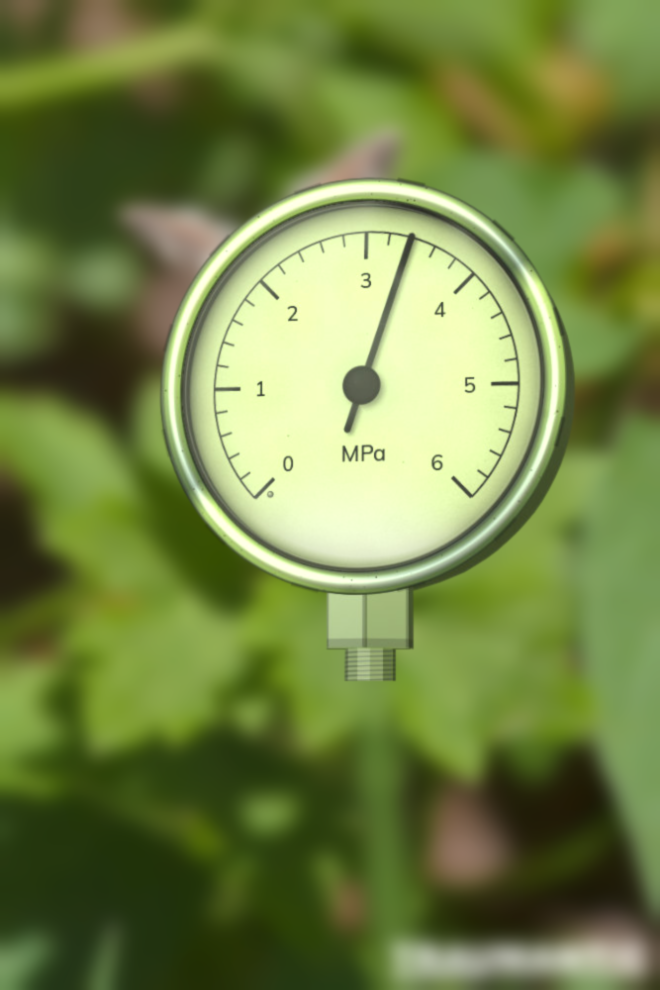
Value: 3.4 MPa
